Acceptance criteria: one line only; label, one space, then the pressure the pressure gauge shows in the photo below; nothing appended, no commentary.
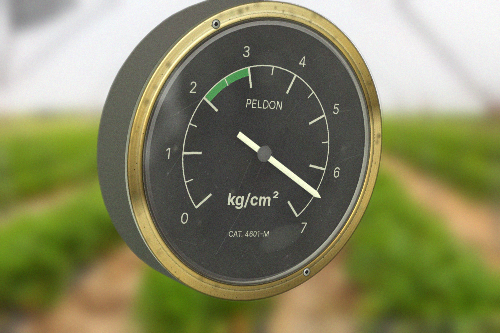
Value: 6.5 kg/cm²
